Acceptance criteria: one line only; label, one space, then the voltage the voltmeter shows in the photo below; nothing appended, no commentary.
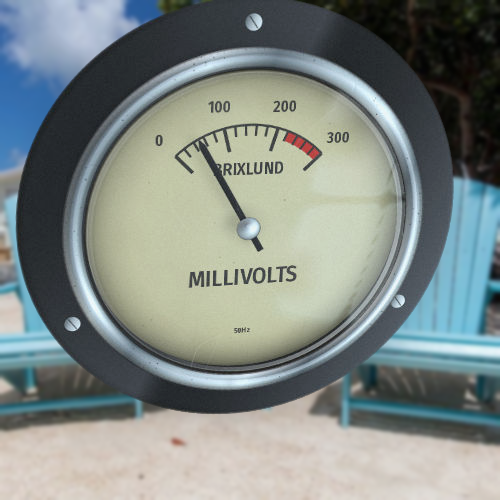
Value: 50 mV
